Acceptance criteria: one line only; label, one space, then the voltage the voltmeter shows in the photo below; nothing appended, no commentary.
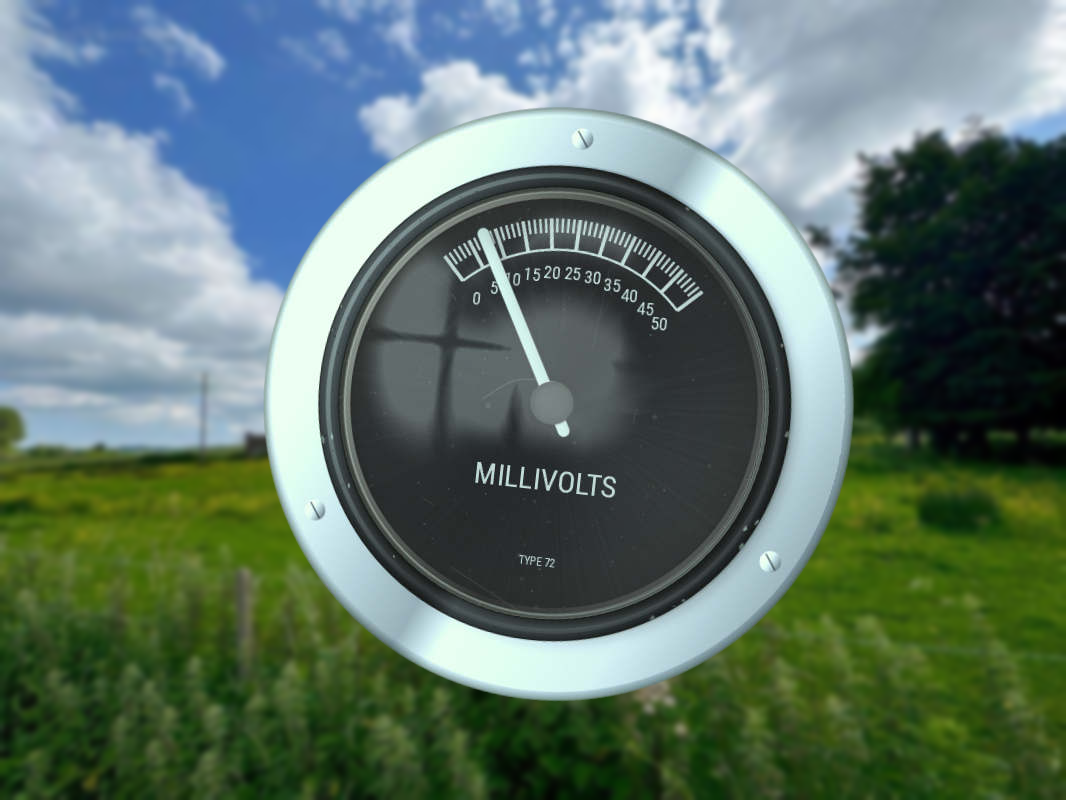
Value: 8 mV
